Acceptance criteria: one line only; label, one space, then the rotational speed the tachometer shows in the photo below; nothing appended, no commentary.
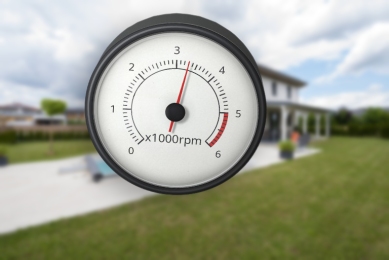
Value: 3300 rpm
